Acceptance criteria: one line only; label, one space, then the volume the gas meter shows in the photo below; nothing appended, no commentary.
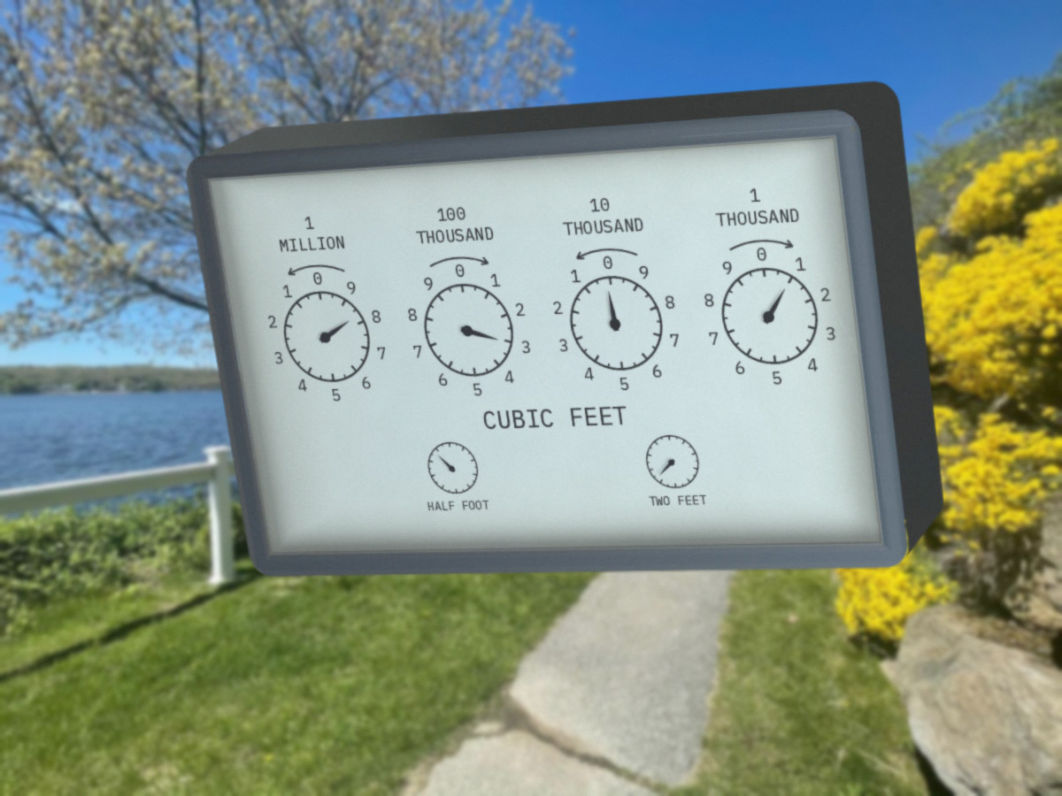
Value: 830100 ft³
